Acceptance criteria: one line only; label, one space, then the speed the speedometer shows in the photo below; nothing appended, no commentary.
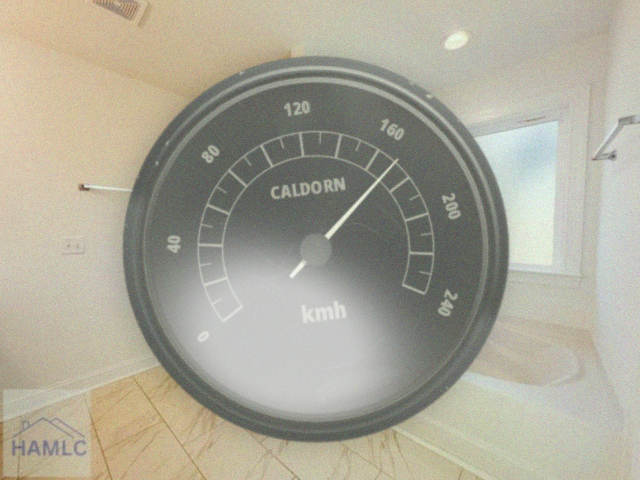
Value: 170 km/h
